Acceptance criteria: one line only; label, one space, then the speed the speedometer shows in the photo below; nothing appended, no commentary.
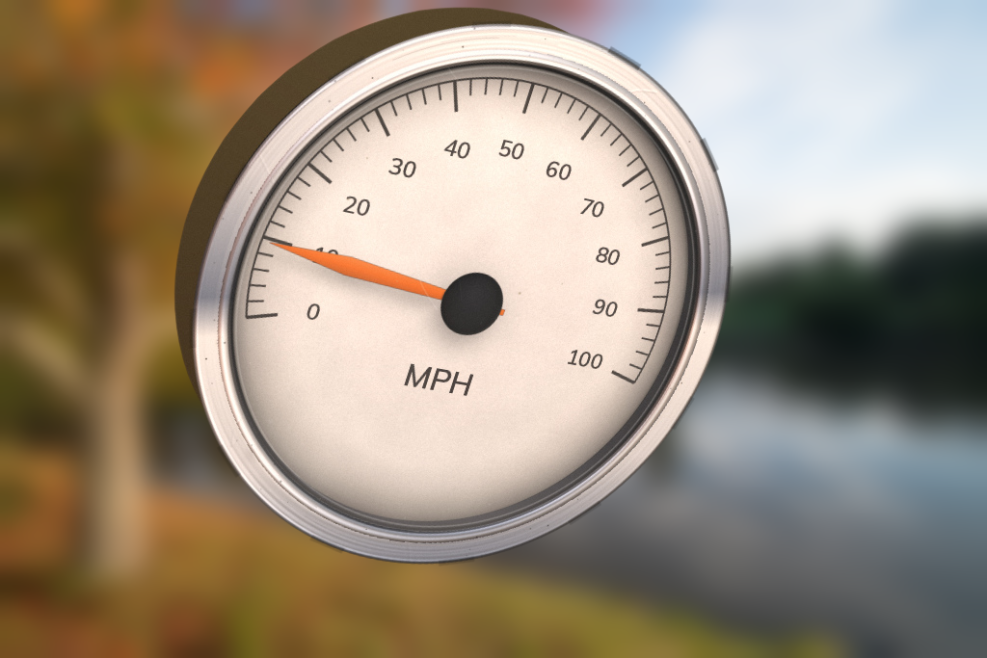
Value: 10 mph
